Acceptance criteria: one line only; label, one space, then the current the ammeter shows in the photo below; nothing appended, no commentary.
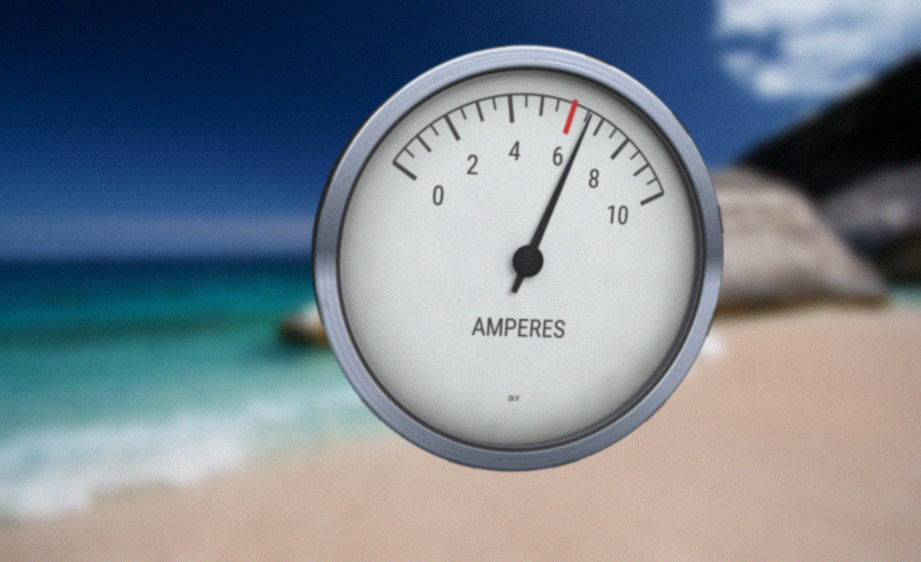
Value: 6.5 A
